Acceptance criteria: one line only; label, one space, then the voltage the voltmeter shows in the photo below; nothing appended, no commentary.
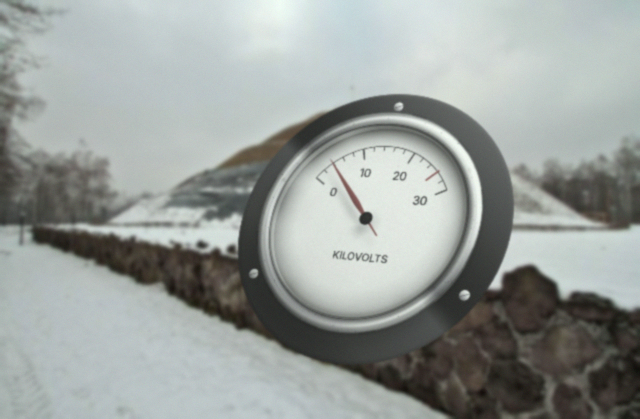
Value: 4 kV
